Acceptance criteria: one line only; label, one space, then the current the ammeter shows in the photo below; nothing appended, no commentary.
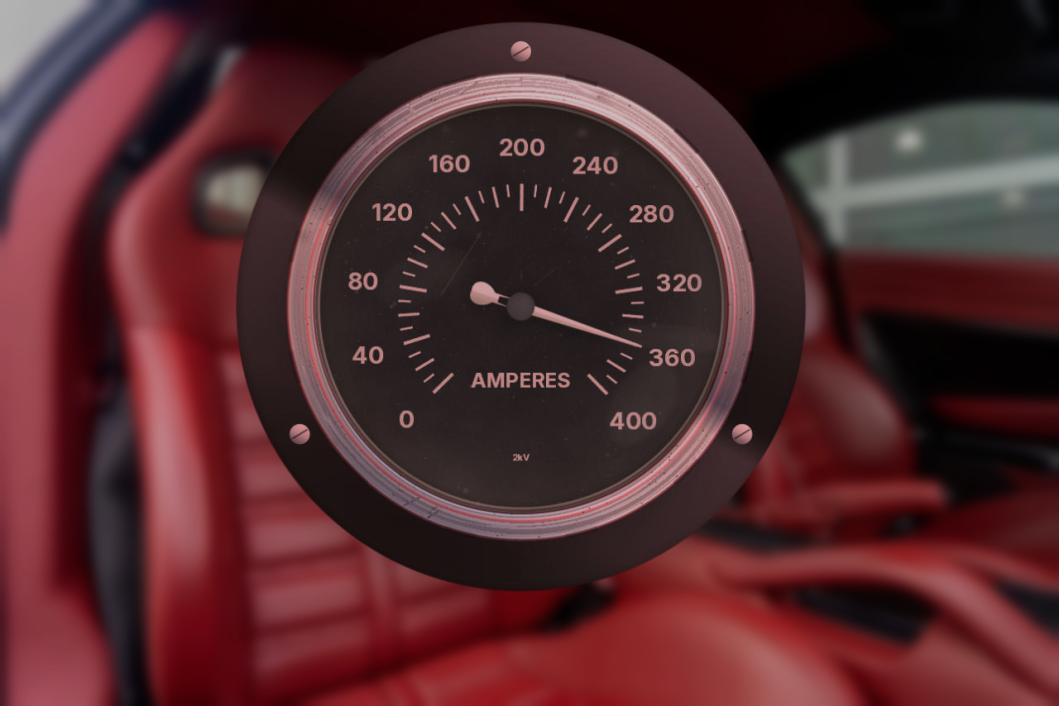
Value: 360 A
